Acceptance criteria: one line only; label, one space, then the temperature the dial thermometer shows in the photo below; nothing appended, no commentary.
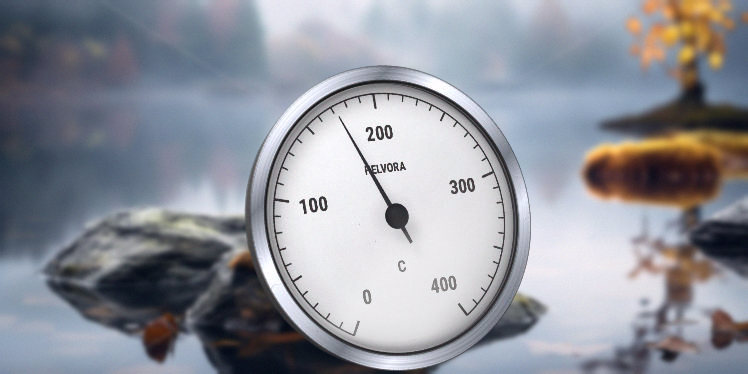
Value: 170 °C
